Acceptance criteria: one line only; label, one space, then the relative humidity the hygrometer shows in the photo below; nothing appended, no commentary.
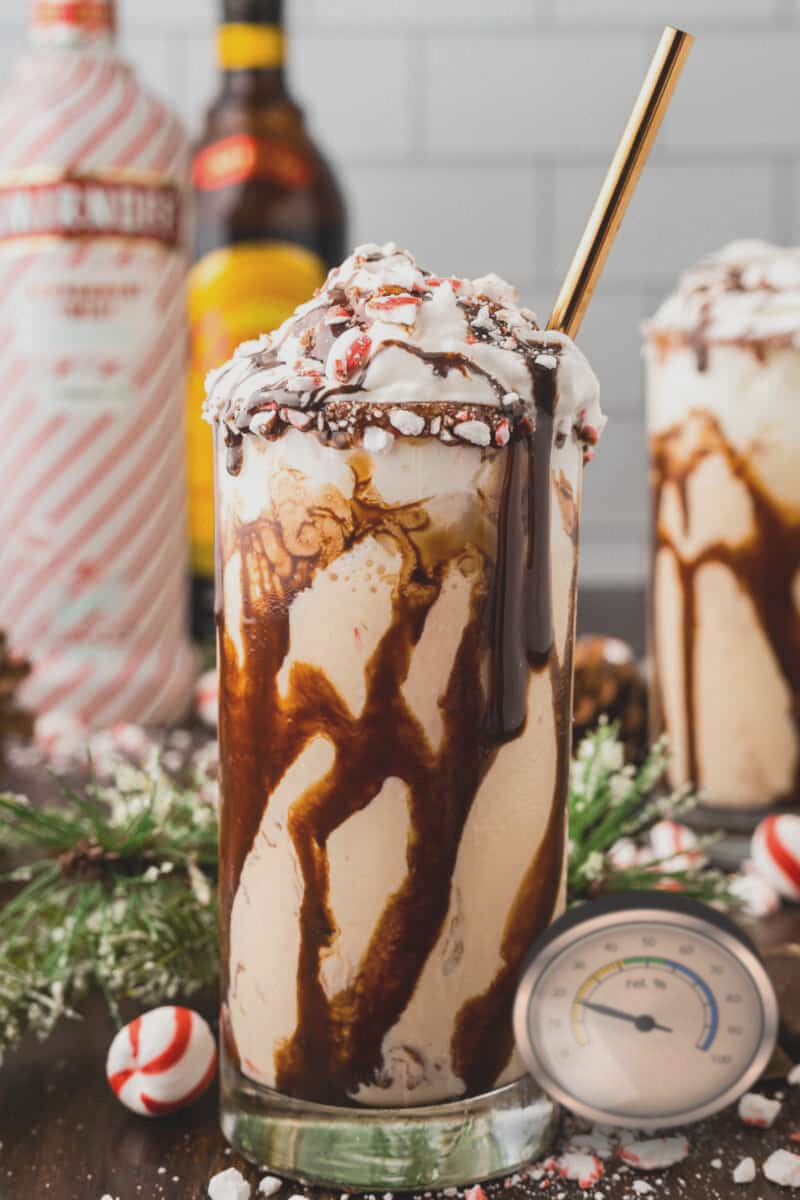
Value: 20 %
